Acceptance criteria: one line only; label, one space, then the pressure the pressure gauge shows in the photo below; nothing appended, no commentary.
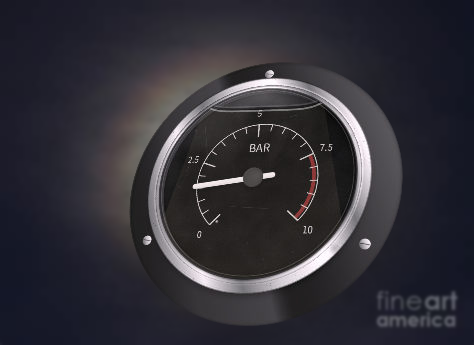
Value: 1.5 bar
